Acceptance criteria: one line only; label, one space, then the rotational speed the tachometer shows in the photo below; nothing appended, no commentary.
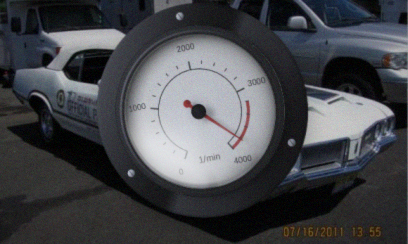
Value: 3800 rpm
